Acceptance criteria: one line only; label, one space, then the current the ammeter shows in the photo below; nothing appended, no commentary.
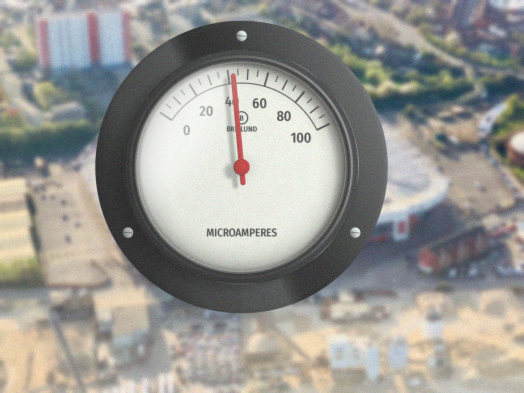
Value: 42.5 µA
